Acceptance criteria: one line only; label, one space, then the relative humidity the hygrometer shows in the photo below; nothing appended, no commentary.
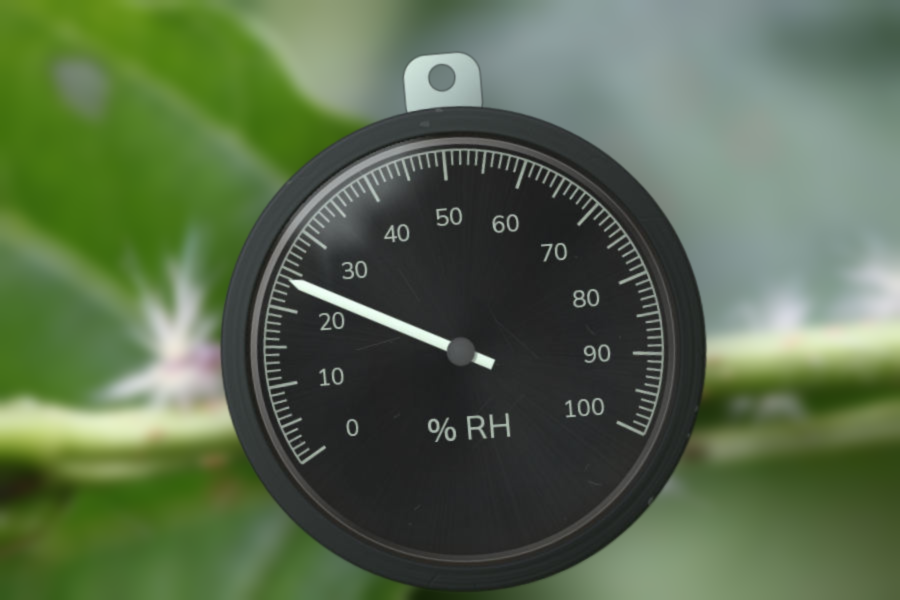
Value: 24 %
